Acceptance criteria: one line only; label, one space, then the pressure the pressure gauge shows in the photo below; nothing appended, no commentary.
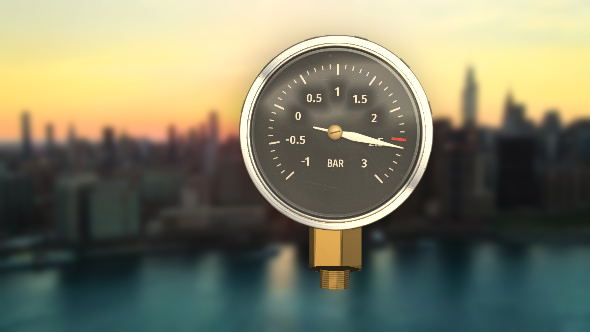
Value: 2.5 bar
